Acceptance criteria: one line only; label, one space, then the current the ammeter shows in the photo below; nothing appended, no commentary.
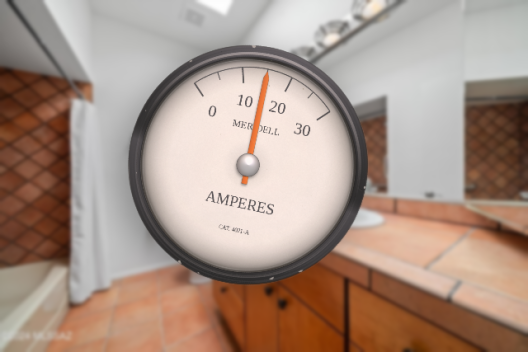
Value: 15 A
